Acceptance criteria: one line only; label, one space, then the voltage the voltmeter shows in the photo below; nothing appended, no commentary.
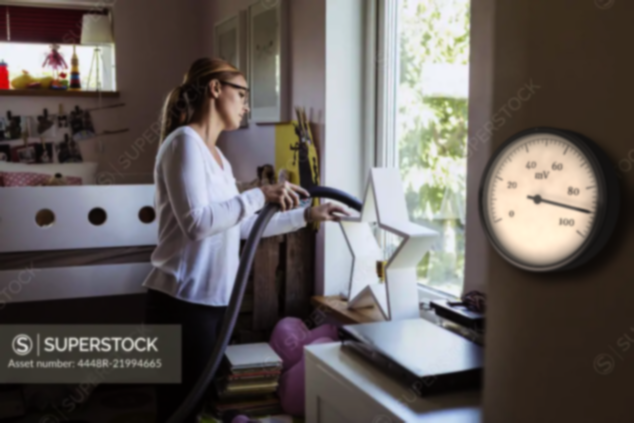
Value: 90 mV
